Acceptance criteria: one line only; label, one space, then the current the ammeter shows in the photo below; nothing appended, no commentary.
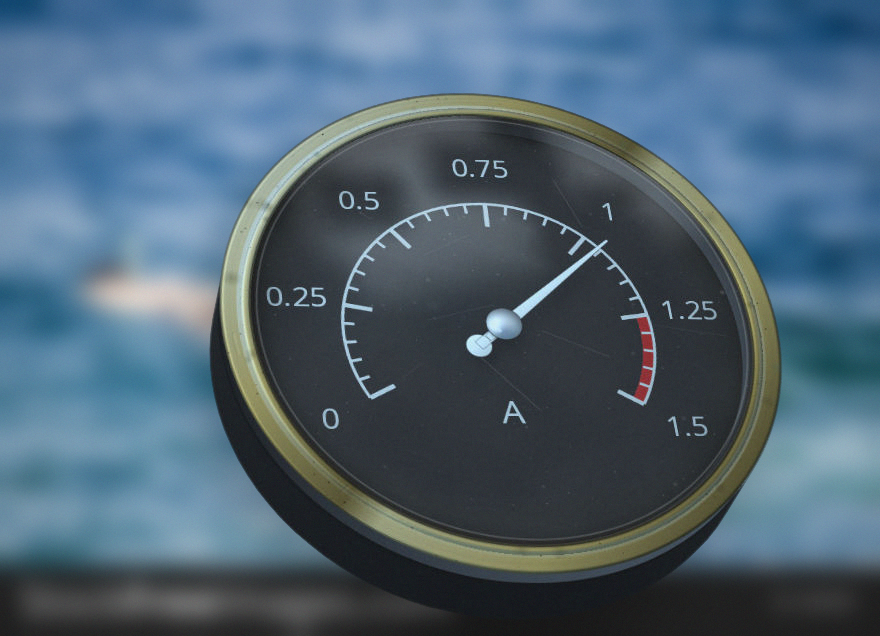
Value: 1.05 A
